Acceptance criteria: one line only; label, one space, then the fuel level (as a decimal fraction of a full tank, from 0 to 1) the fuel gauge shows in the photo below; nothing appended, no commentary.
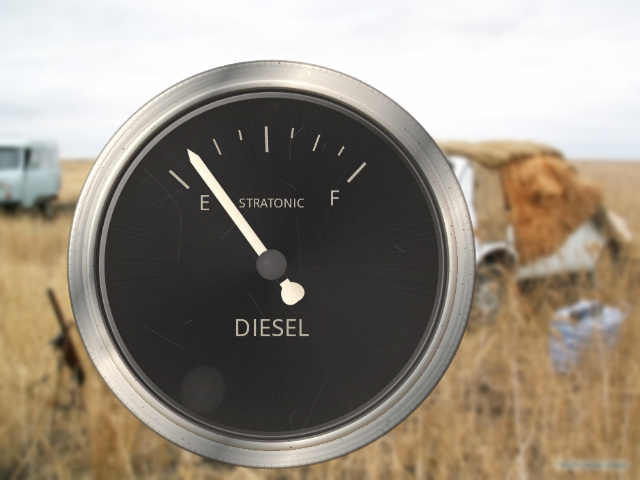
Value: 0.125
